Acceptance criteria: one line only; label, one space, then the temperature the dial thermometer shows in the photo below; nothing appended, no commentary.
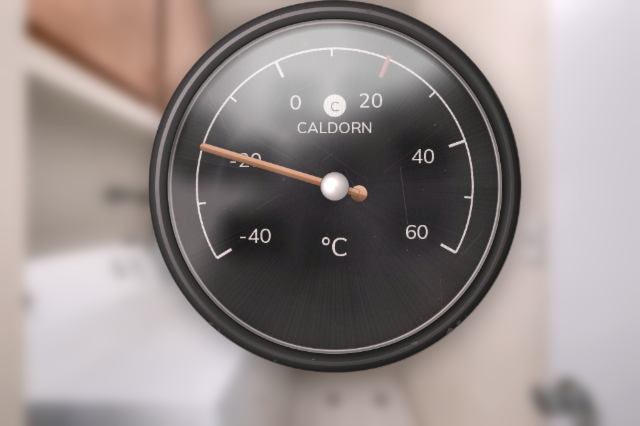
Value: -20 °C
